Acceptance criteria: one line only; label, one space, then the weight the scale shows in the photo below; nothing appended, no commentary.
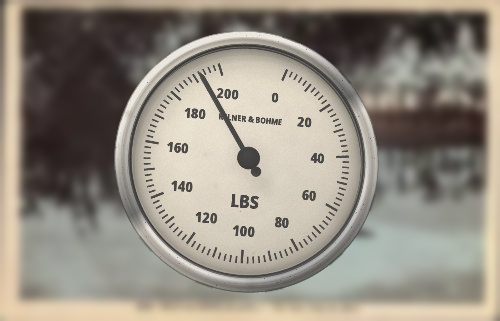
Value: 192 lb
